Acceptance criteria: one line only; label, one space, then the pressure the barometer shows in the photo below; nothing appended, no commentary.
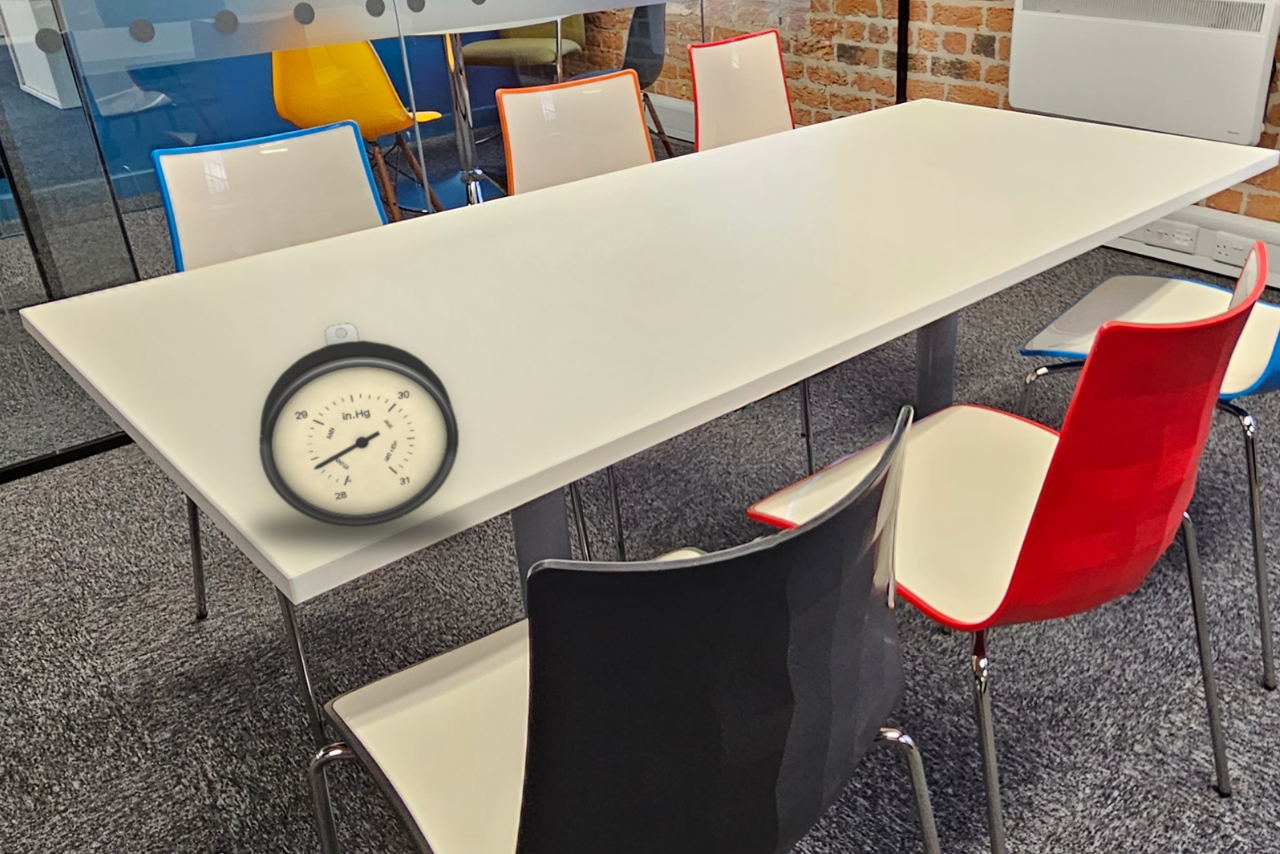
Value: 28.4 inHg
